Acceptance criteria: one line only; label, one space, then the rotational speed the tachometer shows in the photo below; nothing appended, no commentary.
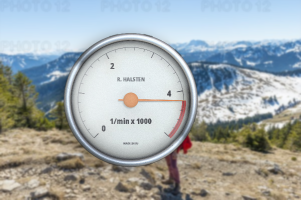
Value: 4200 rpm
